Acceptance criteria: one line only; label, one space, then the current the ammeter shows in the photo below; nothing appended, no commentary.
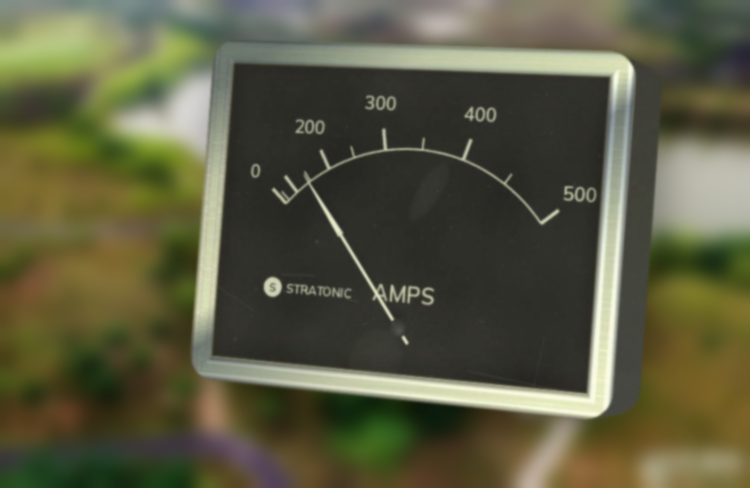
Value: 150 A
